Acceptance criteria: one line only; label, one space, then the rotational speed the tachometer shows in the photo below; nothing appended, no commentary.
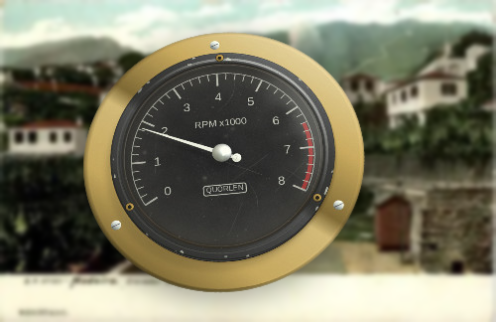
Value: 1800 rpm
